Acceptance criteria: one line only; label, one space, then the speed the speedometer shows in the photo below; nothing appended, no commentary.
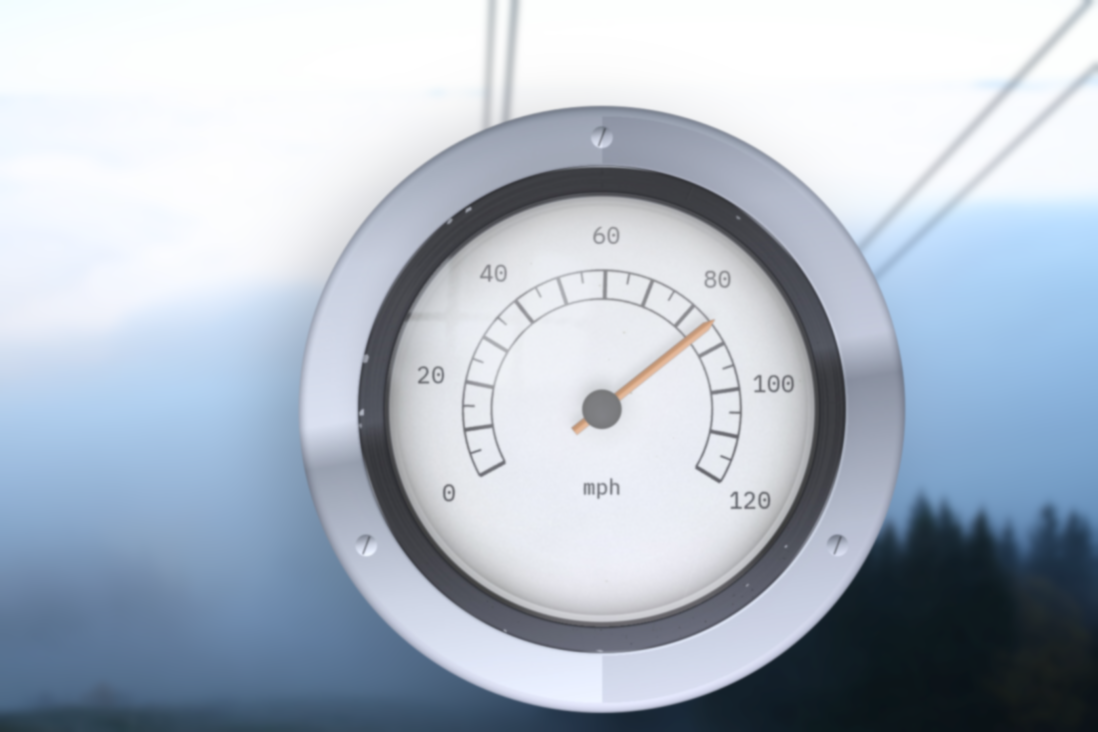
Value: 85 mph
